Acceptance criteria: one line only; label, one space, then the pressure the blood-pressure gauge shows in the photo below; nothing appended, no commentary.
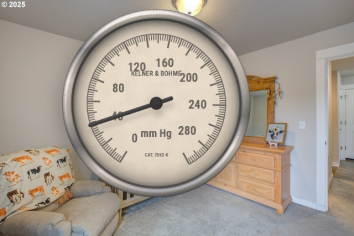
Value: 40 mmHg
